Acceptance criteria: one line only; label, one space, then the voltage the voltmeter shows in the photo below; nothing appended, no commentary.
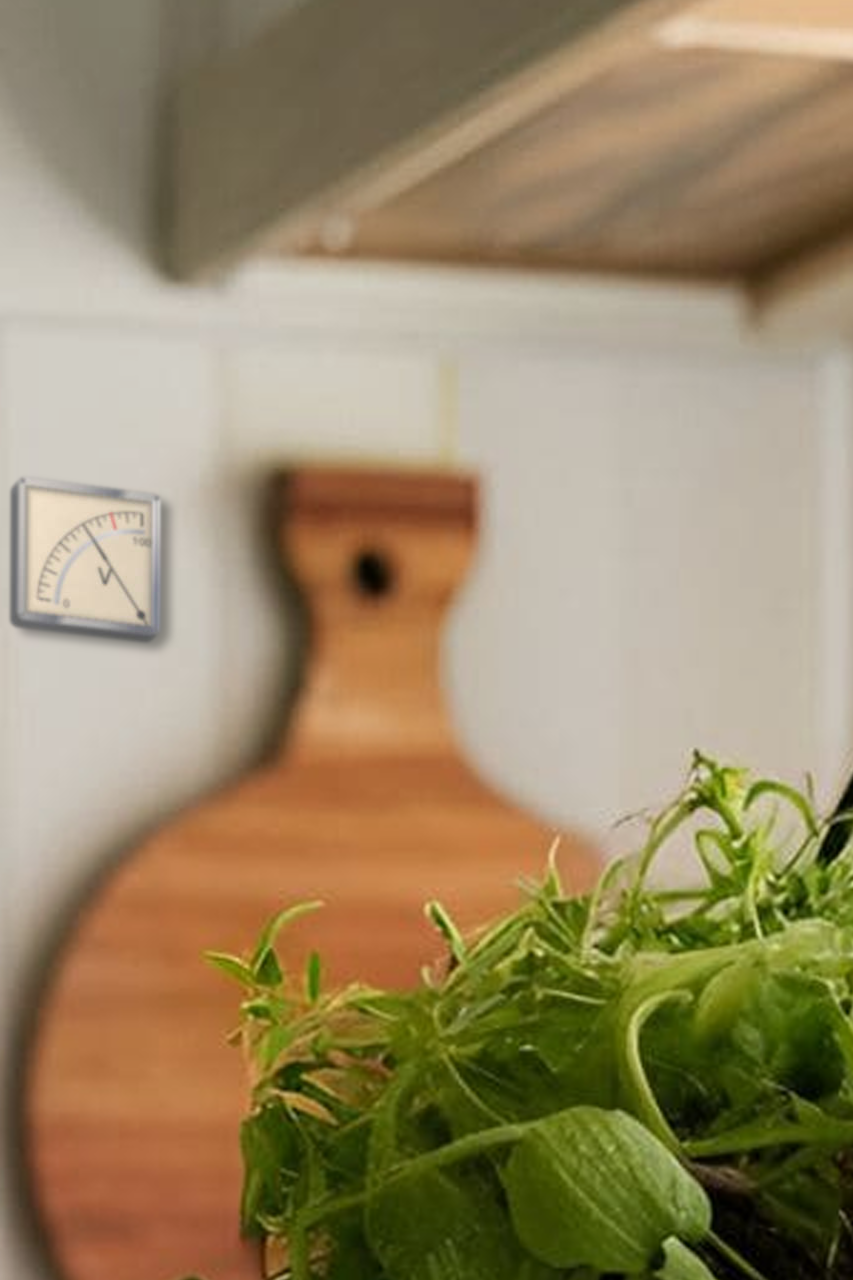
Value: 60 V
